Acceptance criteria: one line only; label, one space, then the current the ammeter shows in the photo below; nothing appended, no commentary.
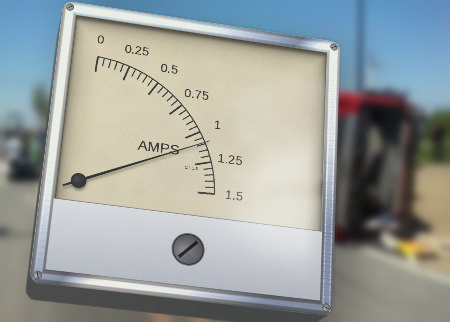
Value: 1.1 A
